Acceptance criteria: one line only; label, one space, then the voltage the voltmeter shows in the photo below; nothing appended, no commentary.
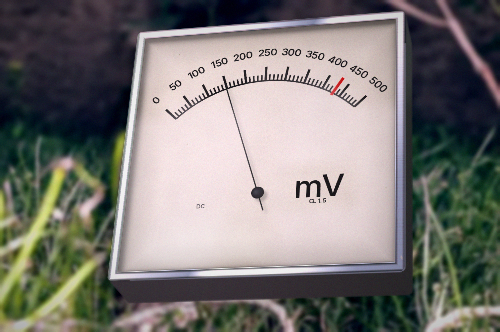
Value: 150 mV
